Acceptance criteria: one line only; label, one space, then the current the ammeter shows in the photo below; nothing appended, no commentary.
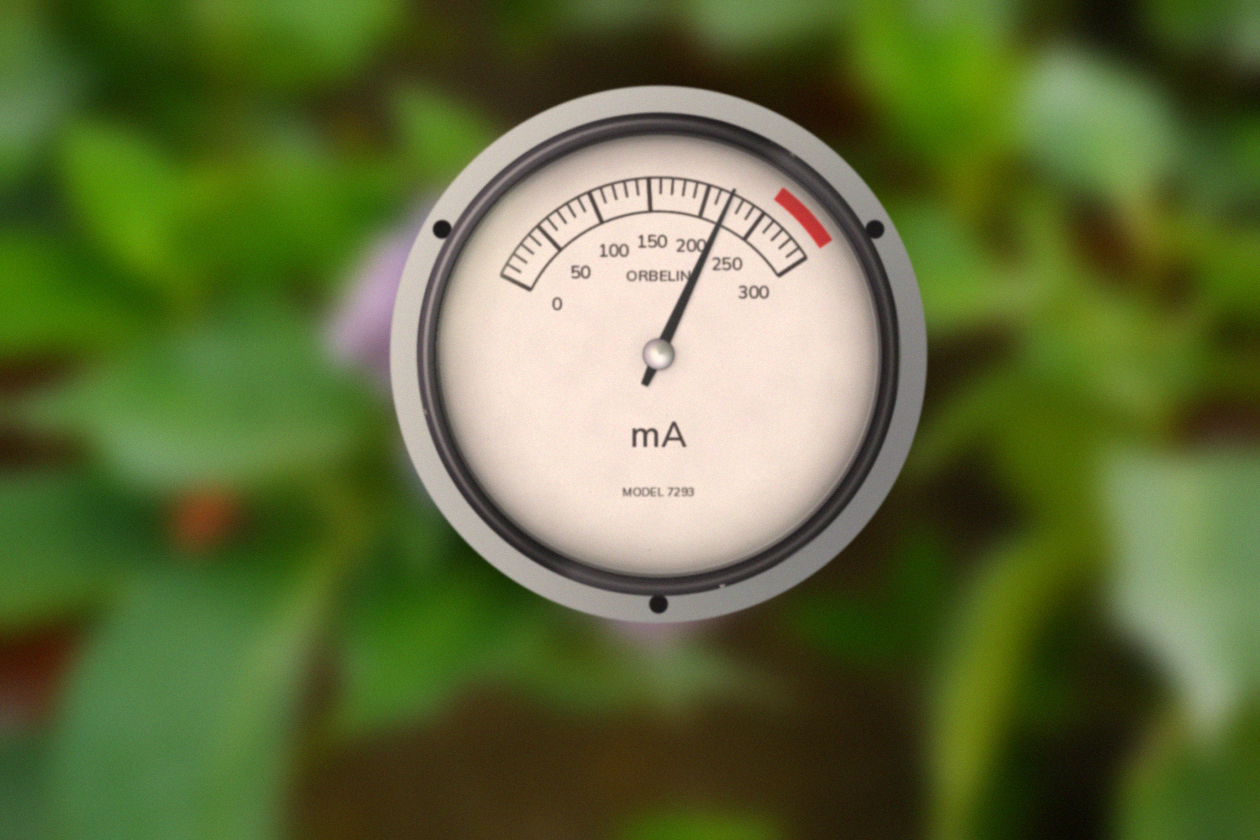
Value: 220 mA
